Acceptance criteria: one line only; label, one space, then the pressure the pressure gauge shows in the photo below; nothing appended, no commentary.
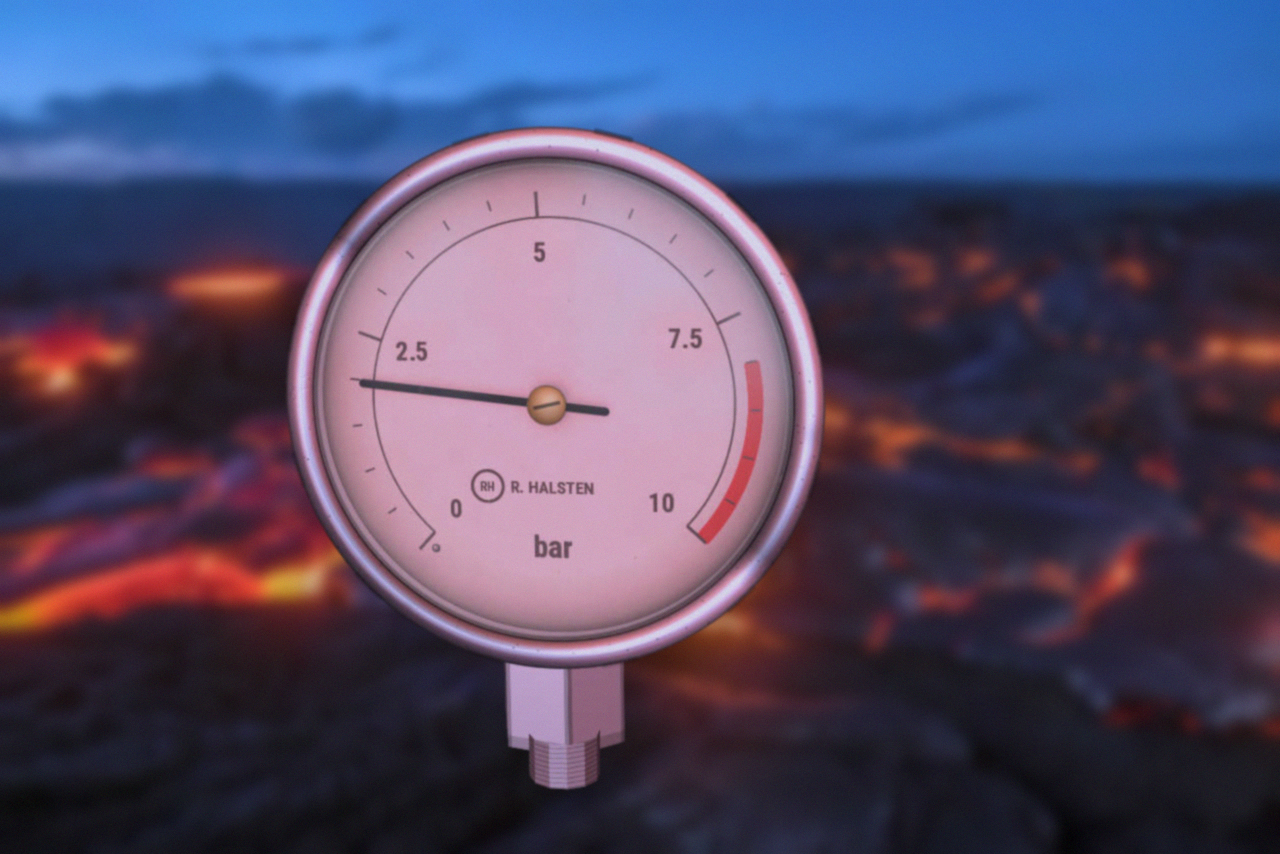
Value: 2 bar
